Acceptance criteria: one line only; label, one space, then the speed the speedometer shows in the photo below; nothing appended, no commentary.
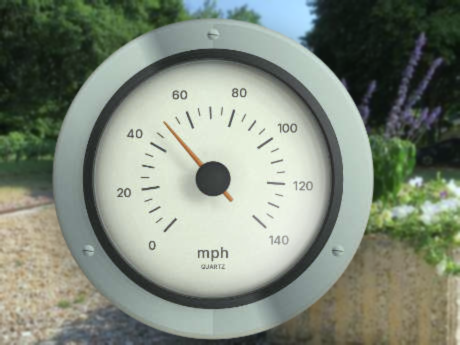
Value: 50 mph
